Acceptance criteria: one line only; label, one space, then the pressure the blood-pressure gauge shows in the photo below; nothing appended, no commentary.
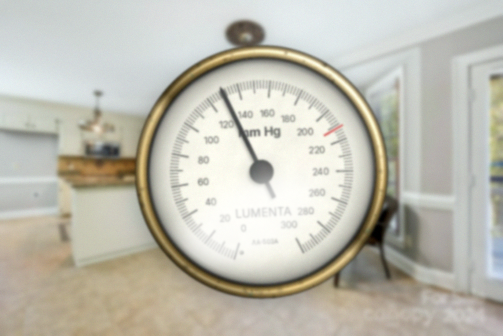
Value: 130 mmHg
